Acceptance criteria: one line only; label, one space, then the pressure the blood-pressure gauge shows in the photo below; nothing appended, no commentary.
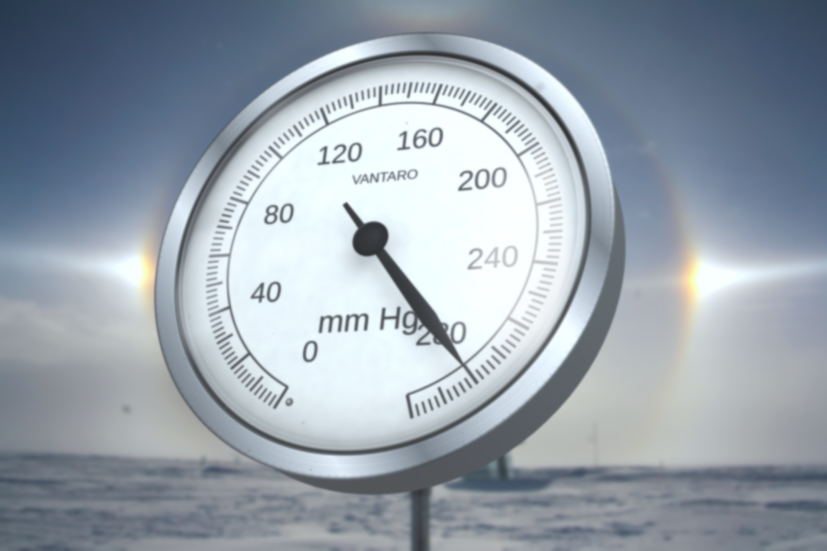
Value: 280 mmHg
